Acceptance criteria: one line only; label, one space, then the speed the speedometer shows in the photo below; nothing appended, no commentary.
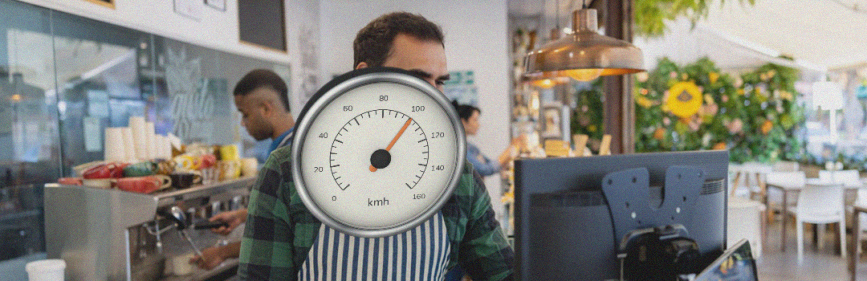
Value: 100 km/h
